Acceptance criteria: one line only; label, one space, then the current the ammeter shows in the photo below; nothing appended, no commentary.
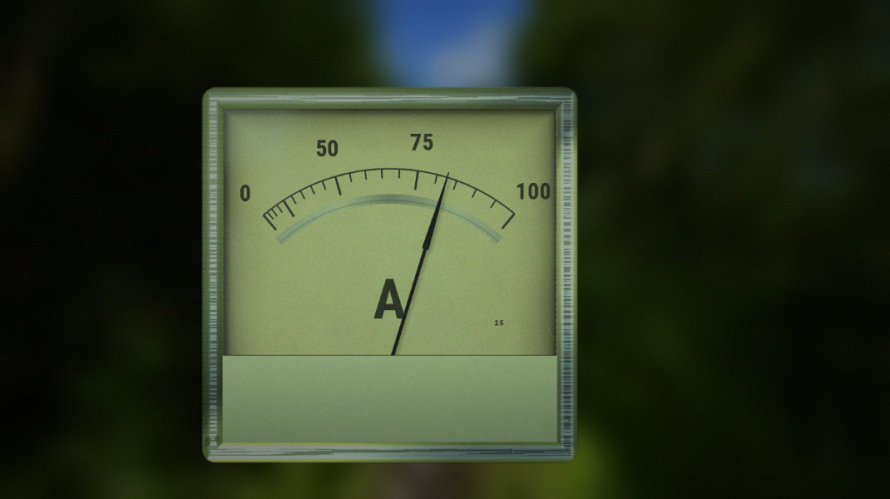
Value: 82.5 A
